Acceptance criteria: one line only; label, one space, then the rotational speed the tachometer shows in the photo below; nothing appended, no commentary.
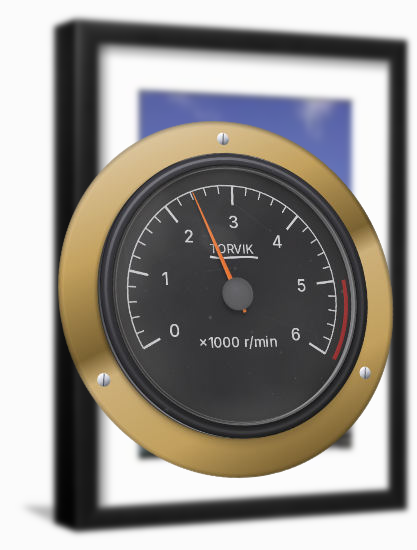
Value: 2400 rpm
